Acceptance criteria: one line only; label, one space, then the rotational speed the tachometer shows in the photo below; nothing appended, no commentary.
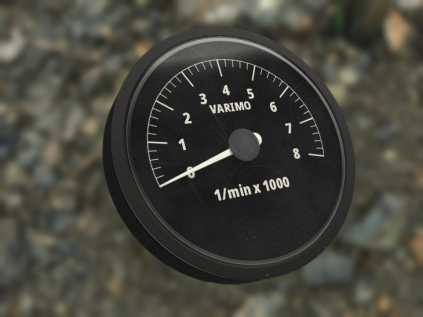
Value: 0 rpm
